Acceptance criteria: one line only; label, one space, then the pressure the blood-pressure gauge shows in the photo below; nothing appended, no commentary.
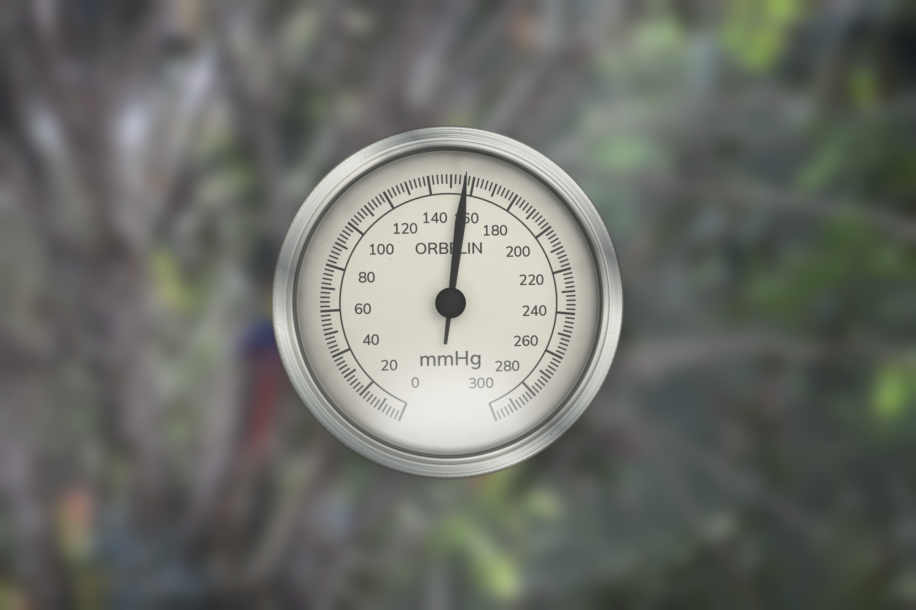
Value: 156 mmHg
